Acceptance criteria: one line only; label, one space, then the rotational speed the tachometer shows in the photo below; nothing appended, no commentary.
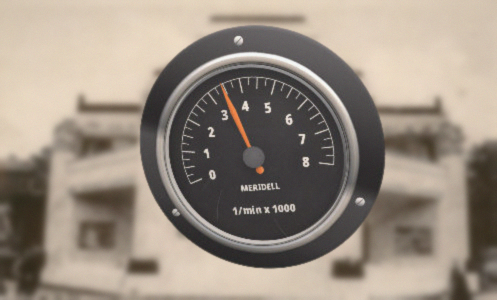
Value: 3500 rpm
